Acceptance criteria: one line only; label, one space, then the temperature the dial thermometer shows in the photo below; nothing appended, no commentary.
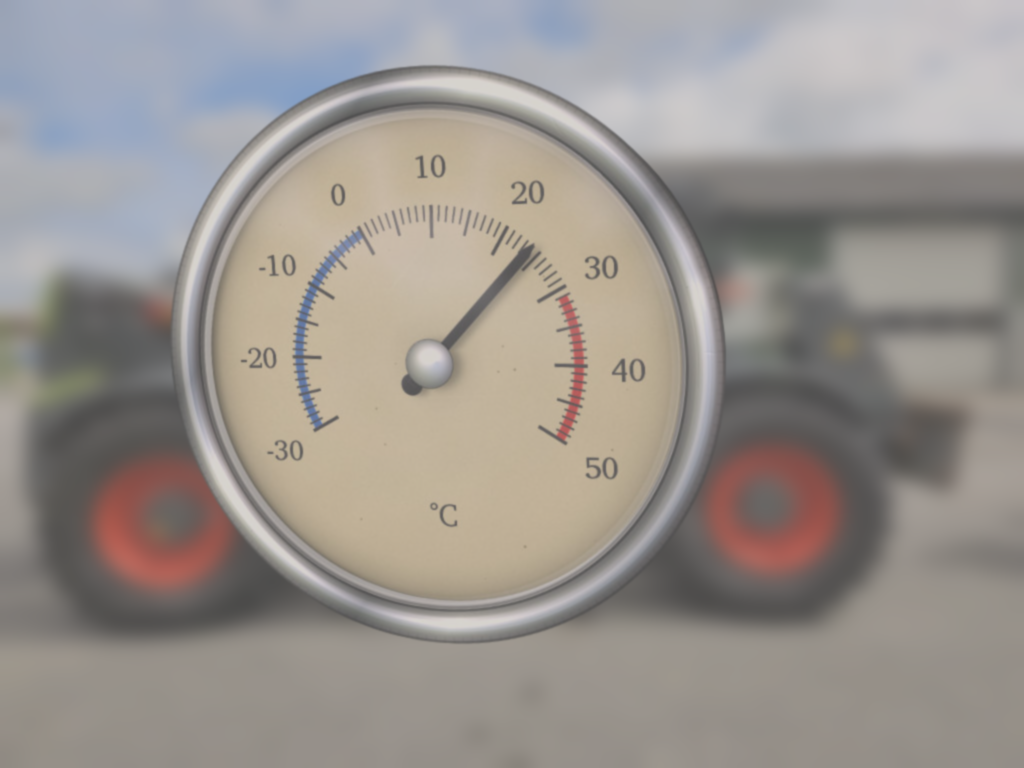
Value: 24 °C
